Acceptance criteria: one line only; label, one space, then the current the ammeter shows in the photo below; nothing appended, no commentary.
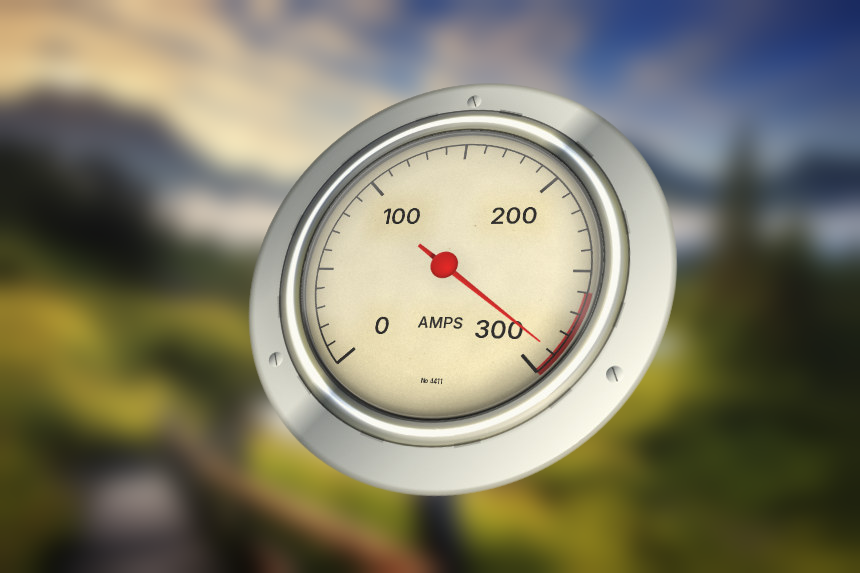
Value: 290 A
